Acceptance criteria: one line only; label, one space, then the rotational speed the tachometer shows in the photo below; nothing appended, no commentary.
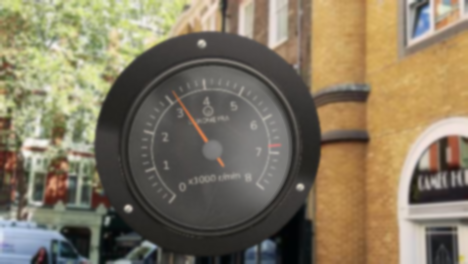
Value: 3200 rpm
